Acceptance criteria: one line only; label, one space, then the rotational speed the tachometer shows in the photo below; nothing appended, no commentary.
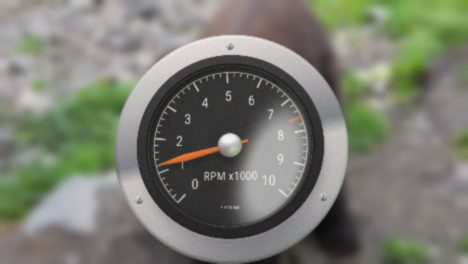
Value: 1200 rpm
